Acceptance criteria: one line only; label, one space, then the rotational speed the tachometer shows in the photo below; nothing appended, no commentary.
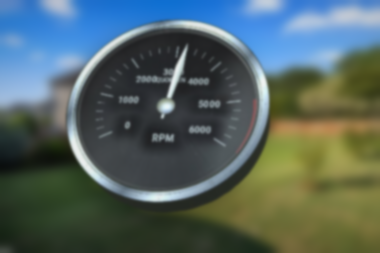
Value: 3200 rpm
